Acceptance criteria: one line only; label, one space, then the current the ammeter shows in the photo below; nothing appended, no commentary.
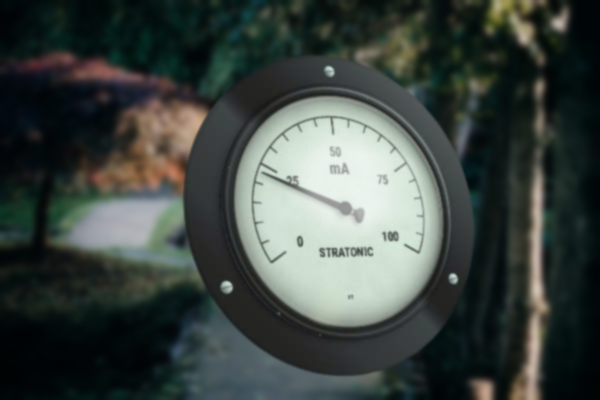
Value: 22.5 mA
